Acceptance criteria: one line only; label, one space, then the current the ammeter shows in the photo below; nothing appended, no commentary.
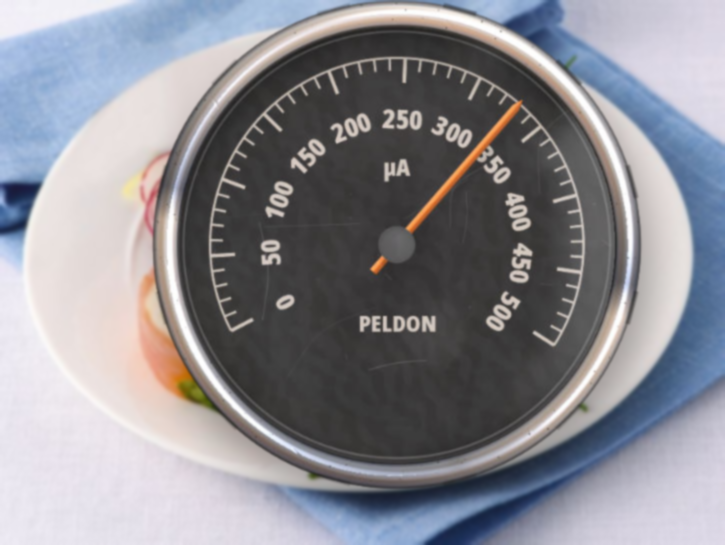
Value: 330 µA
